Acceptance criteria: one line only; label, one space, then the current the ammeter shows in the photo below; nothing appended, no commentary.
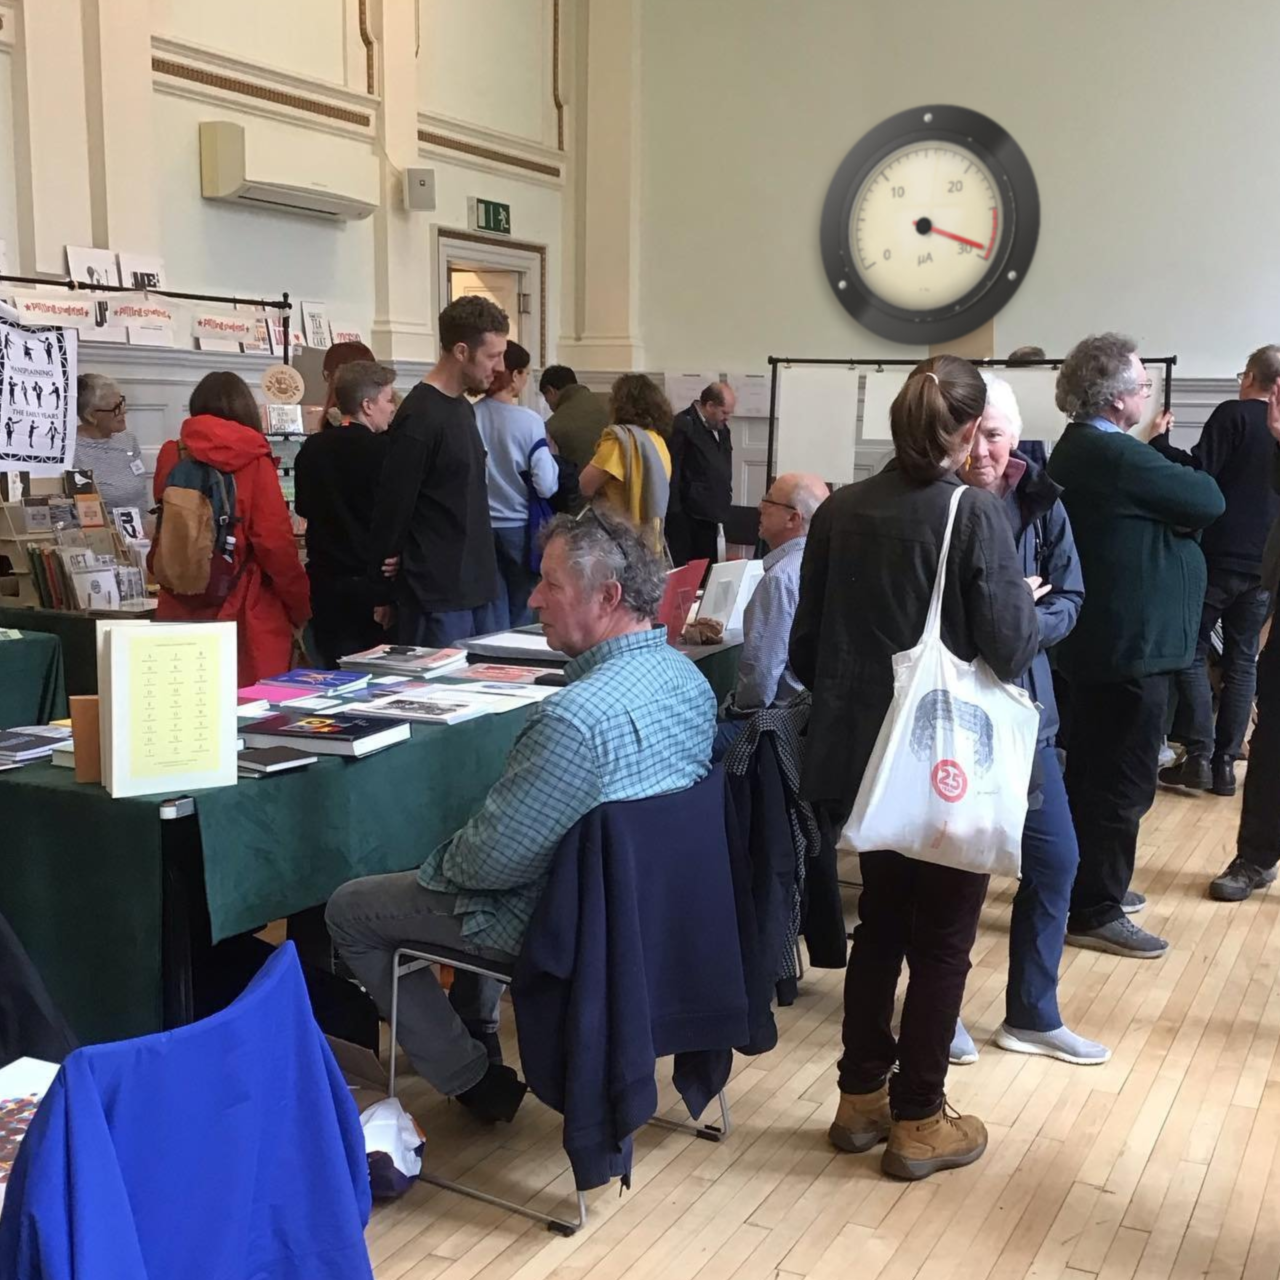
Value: 29 µA
